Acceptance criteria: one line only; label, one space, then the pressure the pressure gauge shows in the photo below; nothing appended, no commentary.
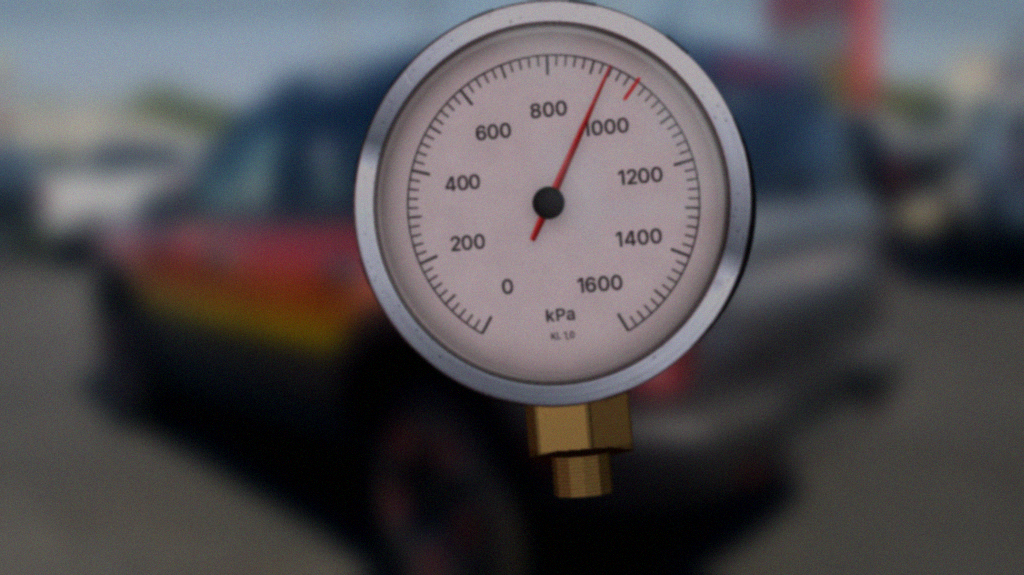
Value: 940 kPa
